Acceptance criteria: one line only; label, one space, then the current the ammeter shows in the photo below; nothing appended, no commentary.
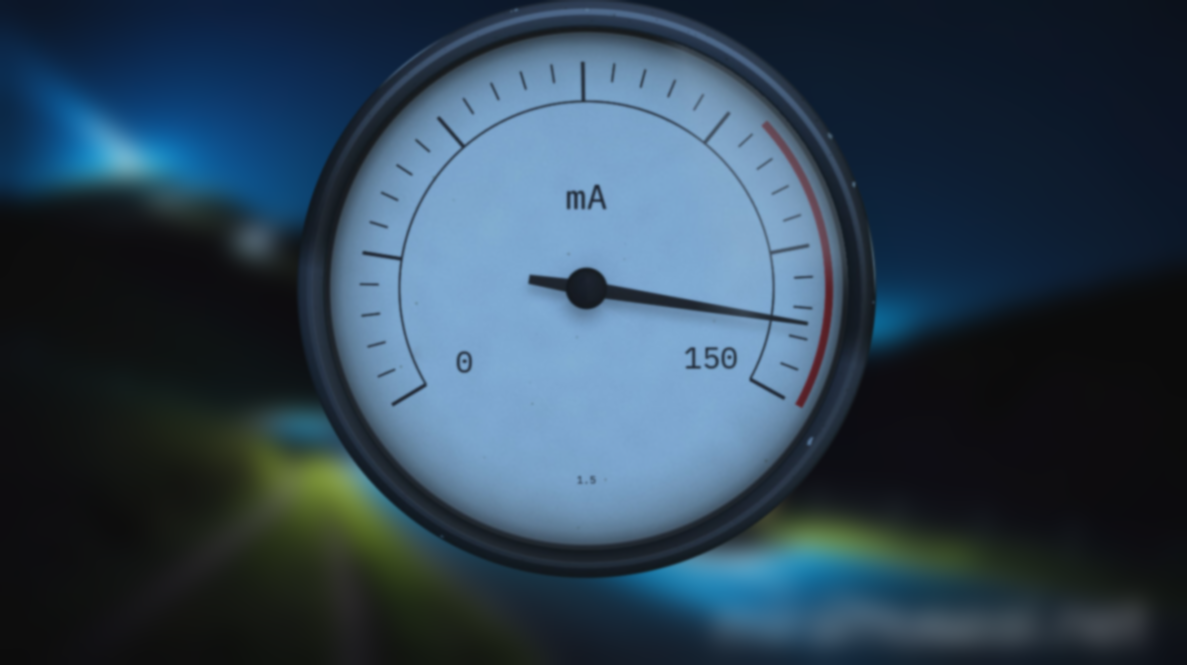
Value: 137.5 mA
